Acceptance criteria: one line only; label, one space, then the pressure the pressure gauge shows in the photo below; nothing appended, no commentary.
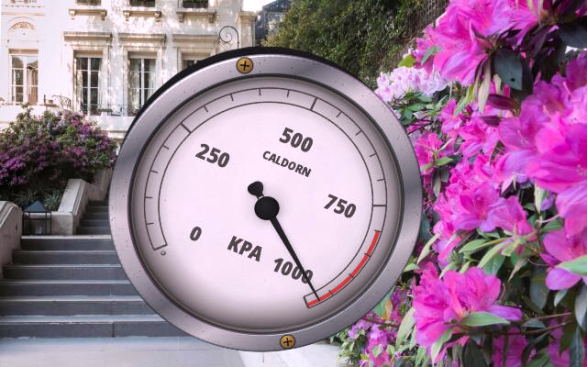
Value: 975 kPa
